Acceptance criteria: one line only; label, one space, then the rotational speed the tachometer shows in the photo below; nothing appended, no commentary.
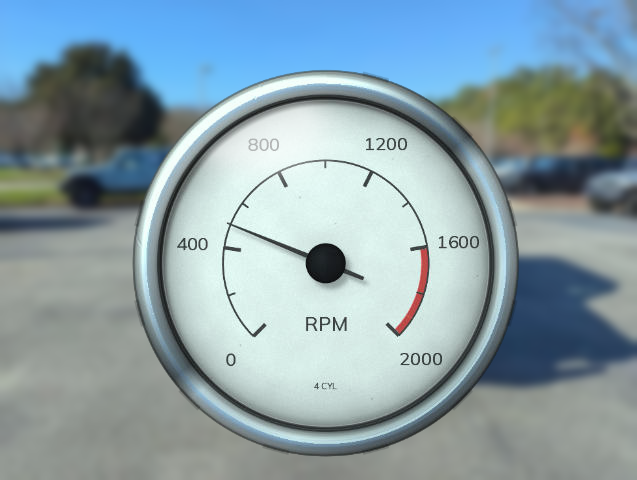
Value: 500 rpm
